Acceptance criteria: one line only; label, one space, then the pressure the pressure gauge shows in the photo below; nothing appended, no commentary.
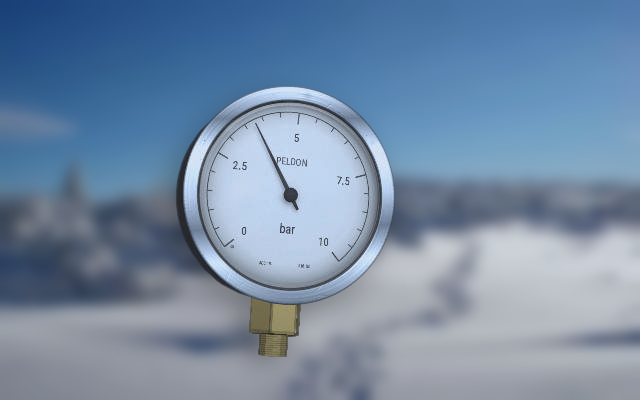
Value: 3.75 bar
